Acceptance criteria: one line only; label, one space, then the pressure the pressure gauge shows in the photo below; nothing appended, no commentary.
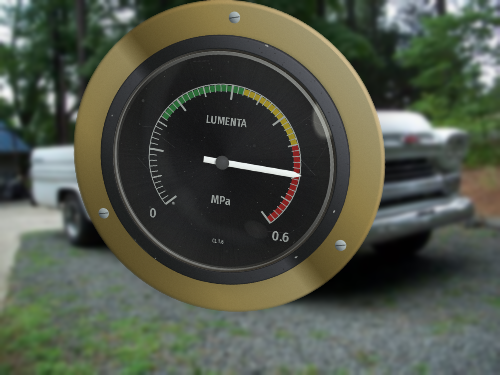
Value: 0.5 MPa
